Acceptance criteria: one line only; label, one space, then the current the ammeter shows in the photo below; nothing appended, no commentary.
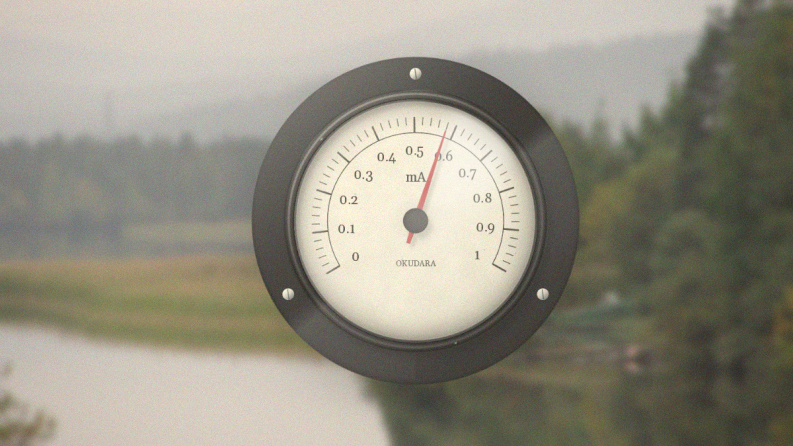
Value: 0.58 mA
